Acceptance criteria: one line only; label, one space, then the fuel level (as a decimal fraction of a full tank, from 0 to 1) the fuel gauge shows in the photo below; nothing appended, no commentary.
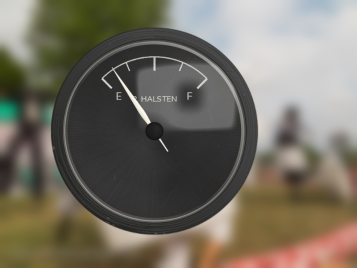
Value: 0.125
